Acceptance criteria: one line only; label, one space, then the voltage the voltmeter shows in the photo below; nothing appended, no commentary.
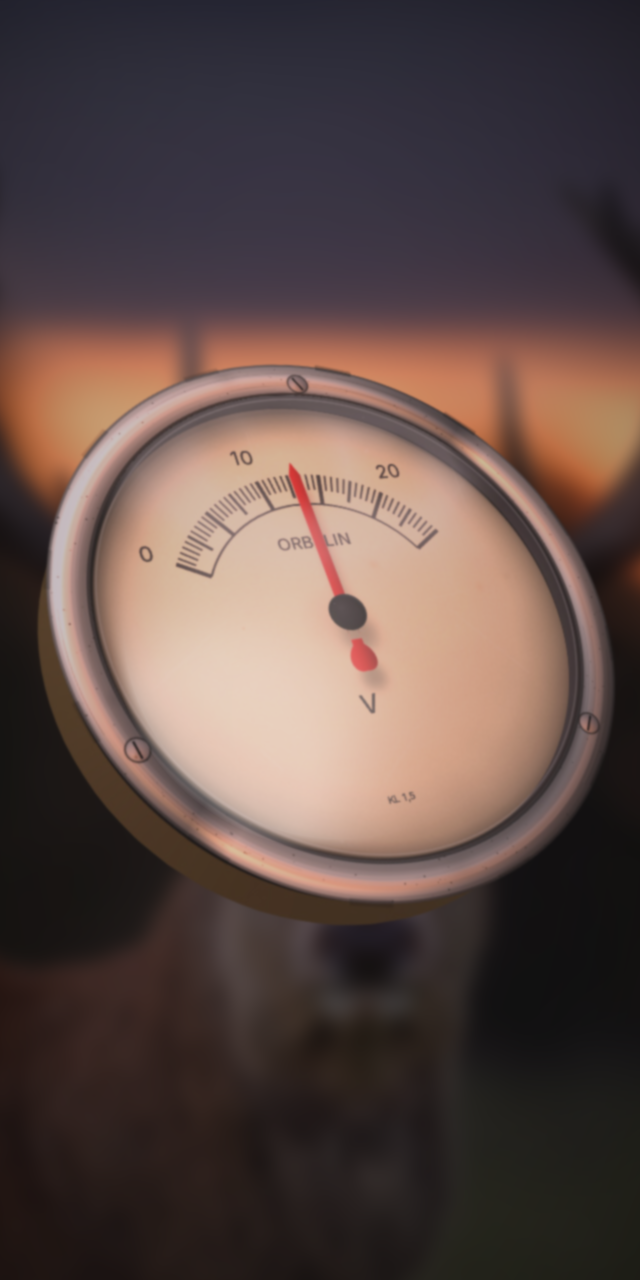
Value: 12.5 V
